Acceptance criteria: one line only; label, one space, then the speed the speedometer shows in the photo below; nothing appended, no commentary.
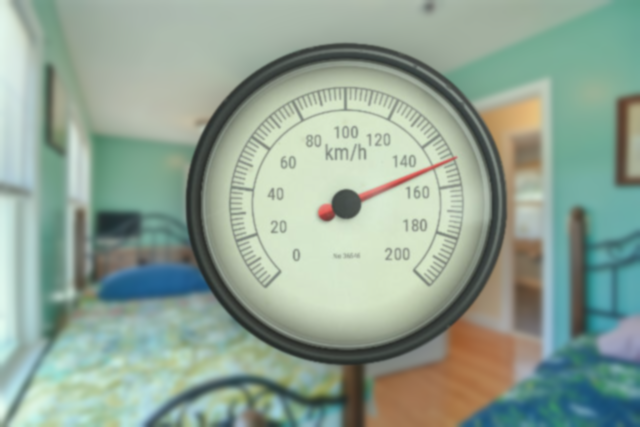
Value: 150 km/h
